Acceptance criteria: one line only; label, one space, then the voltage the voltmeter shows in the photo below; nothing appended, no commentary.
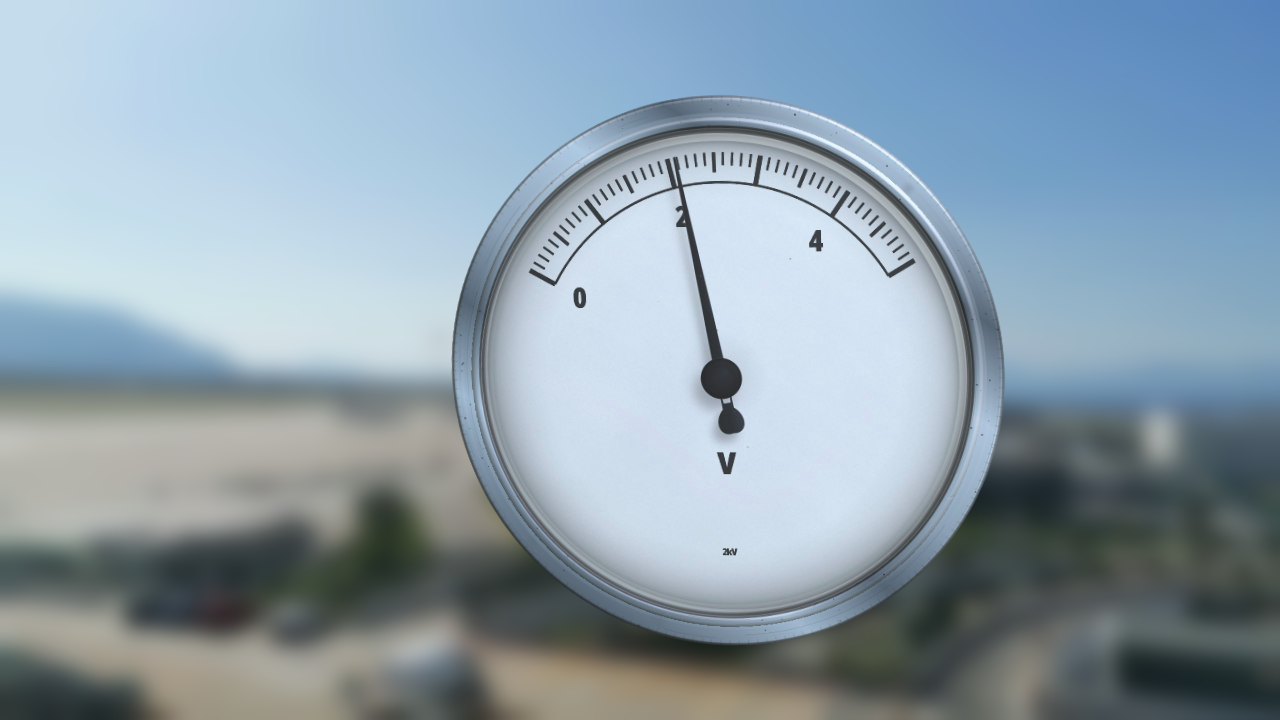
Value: 2.1 V
